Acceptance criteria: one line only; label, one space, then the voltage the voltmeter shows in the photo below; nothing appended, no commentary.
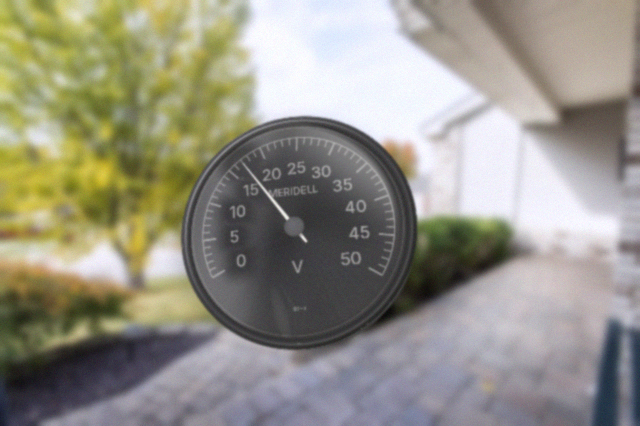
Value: 17 V
